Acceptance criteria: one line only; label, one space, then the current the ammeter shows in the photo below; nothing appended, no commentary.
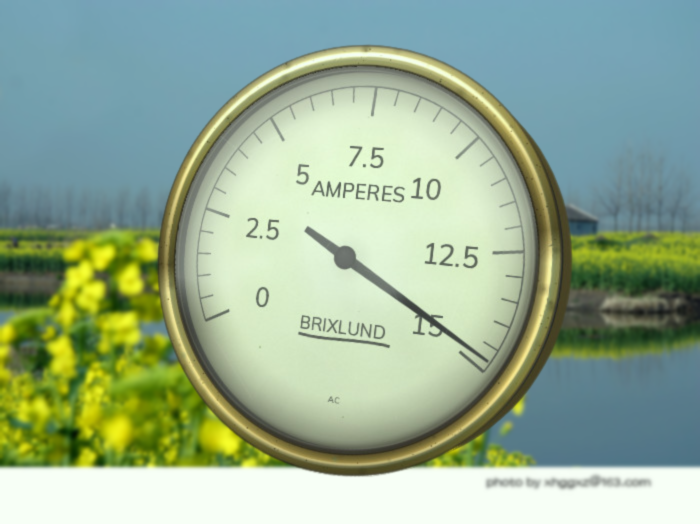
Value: 14.75 A
